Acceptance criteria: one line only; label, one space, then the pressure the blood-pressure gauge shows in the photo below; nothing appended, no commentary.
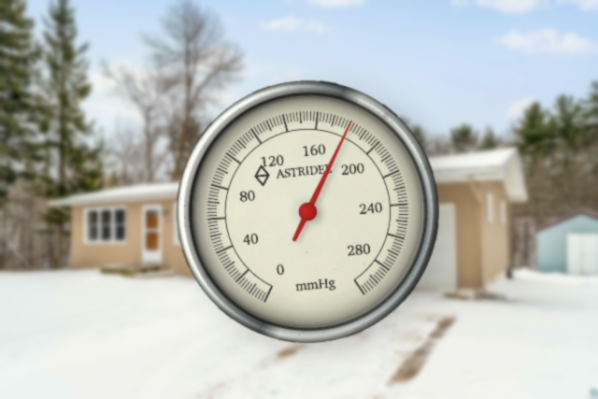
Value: 180 mmHg
